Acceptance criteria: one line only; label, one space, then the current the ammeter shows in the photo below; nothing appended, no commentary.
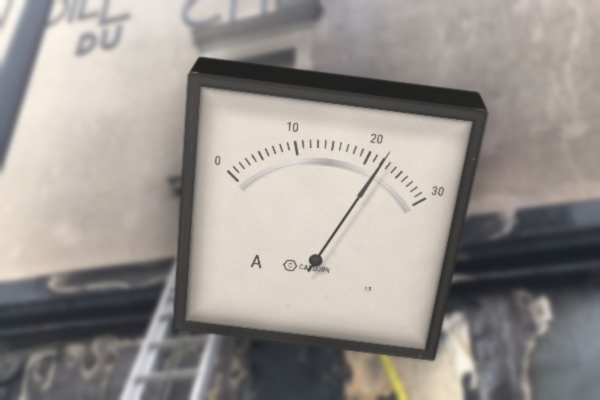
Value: 22 A
